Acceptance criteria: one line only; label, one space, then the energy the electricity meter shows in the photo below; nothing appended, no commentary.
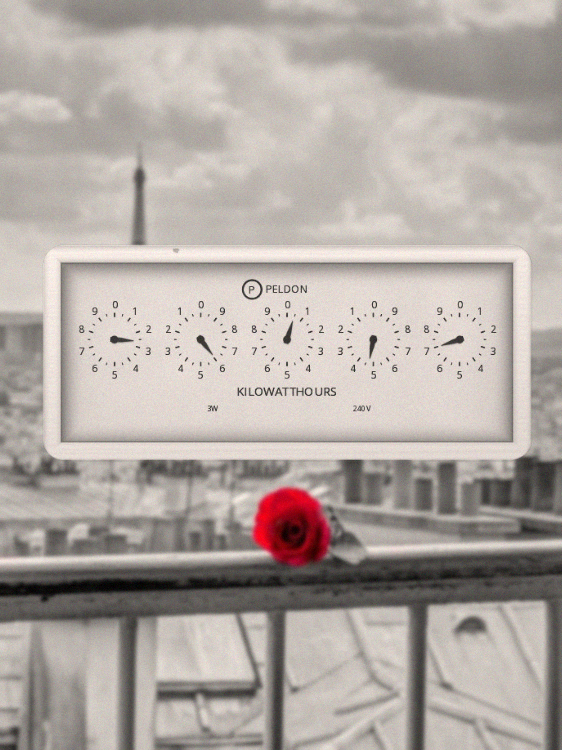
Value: 26047 kWh
